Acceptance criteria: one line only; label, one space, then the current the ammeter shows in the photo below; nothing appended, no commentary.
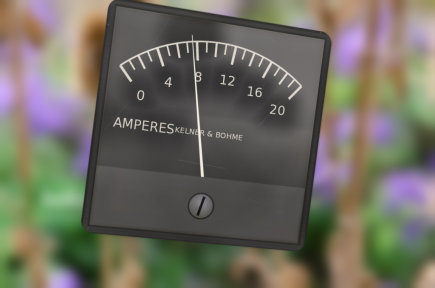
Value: 7.5 A
